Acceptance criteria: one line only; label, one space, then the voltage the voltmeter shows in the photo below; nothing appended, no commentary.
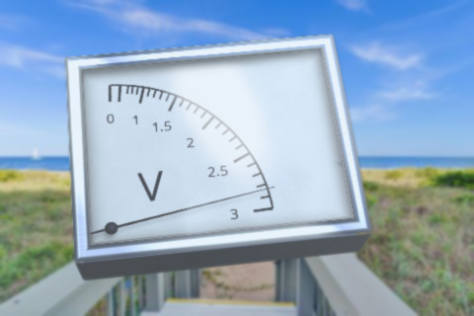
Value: 2.85 V
